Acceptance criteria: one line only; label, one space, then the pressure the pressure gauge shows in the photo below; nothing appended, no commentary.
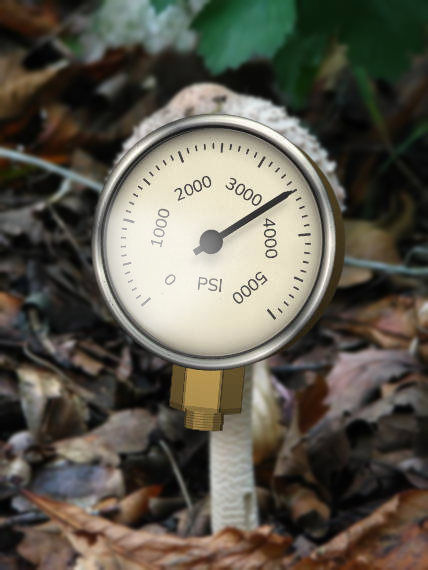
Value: 3500 psi
